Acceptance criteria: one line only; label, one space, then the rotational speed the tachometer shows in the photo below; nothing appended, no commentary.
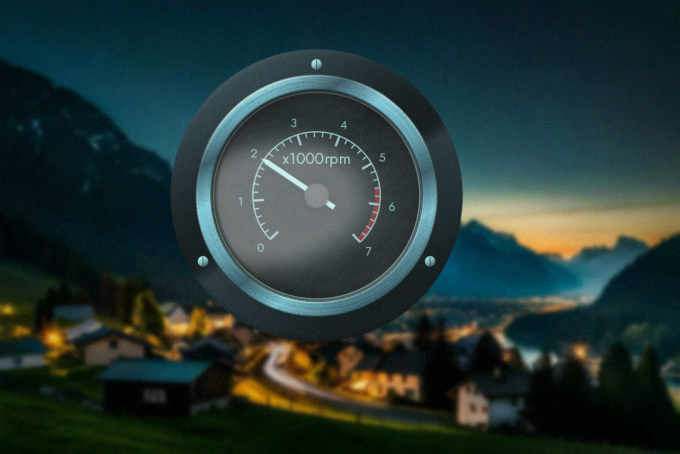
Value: 2000 rpm
